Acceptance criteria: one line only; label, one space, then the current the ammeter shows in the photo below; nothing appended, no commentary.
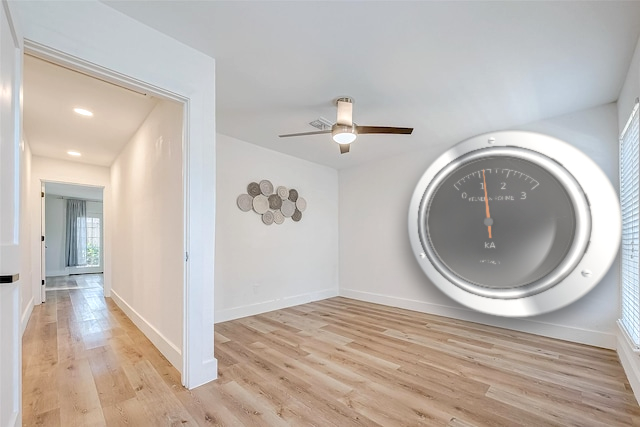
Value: 1.2 kA
